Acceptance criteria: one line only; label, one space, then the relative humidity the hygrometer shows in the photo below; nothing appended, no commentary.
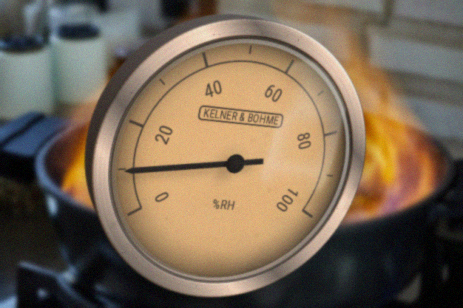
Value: 10 %
